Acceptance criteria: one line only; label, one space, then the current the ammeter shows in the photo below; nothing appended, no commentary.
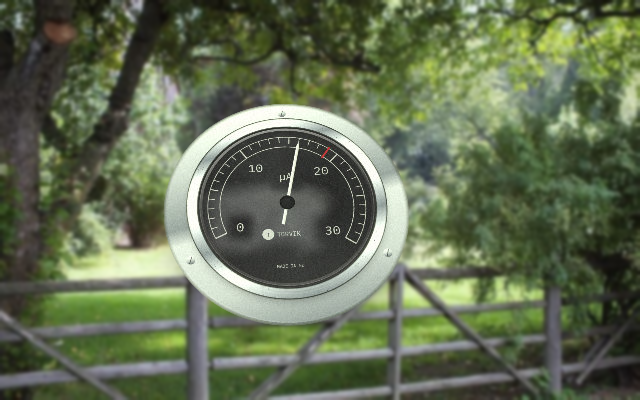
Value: 16 µA
